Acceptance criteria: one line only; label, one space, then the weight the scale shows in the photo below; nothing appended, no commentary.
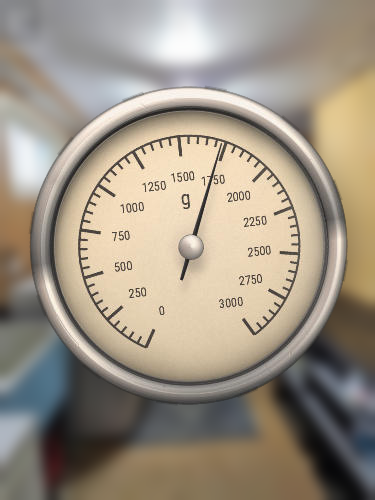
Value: 1725 g
